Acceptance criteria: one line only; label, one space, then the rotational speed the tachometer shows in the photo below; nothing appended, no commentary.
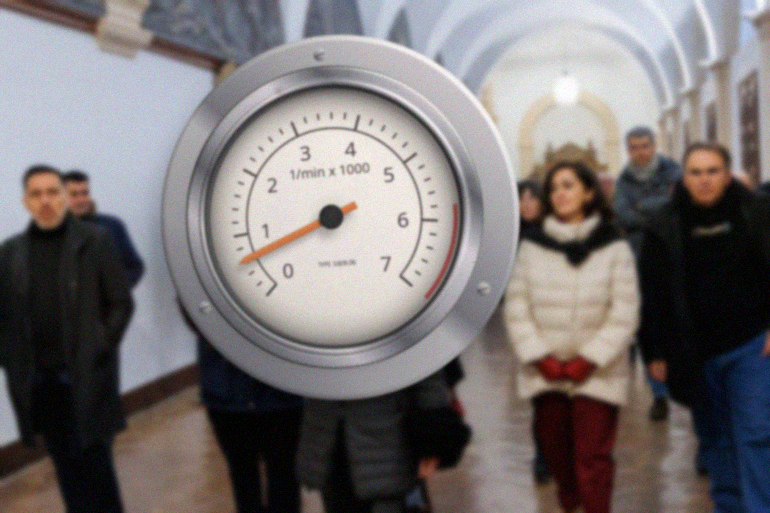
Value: 600 rpm
